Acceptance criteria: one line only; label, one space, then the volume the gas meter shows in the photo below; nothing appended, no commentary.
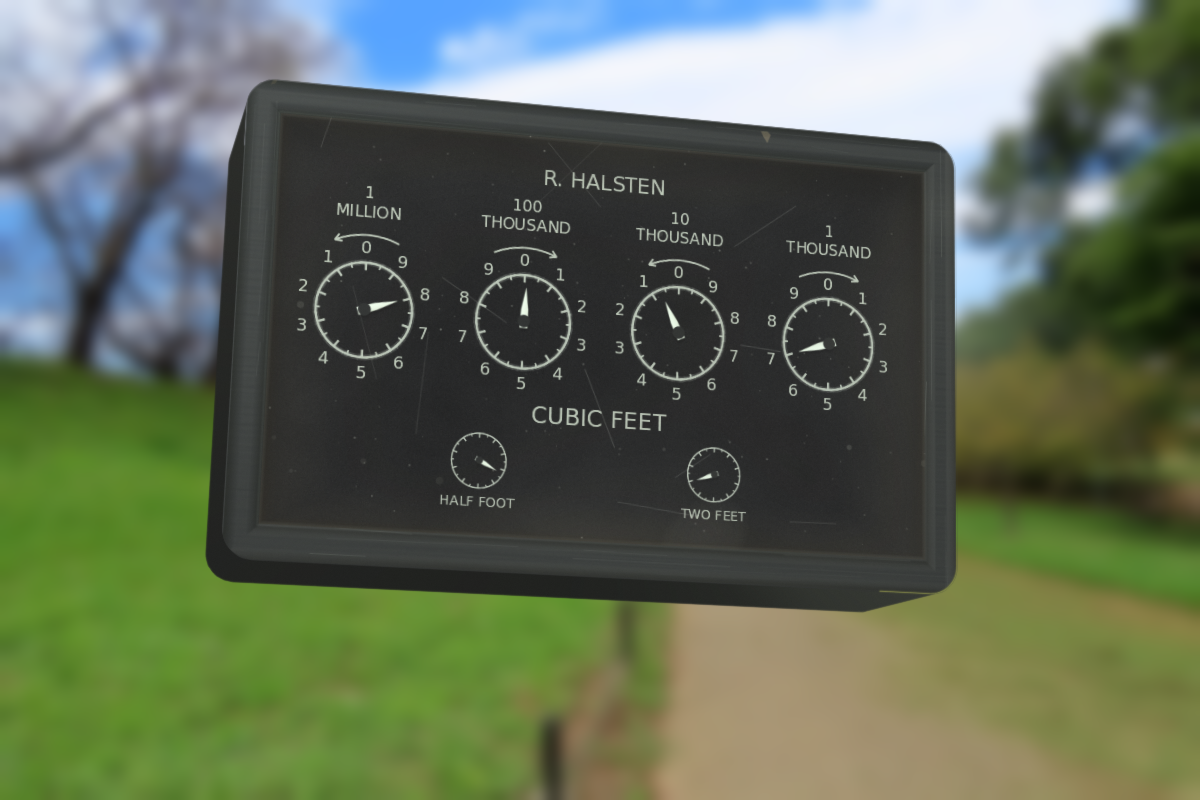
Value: 800700 ft³
